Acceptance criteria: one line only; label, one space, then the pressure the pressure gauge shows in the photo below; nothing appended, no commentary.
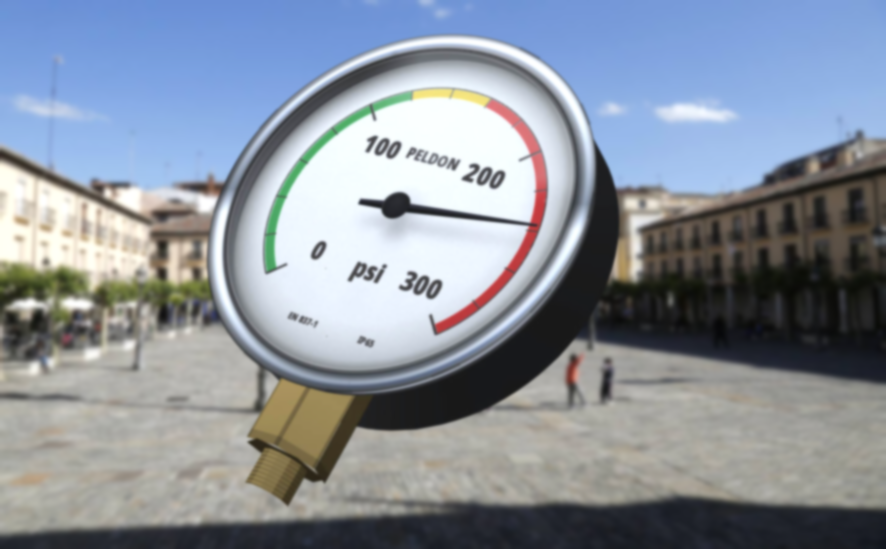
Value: 240 psi
